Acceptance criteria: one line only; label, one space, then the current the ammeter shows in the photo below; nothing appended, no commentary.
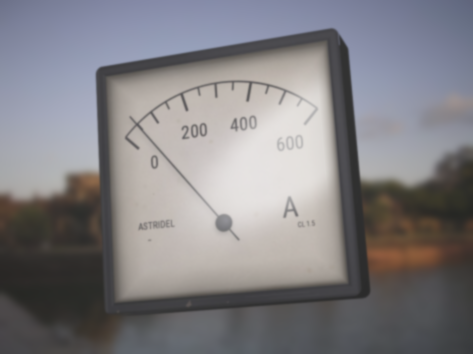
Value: 50 A
